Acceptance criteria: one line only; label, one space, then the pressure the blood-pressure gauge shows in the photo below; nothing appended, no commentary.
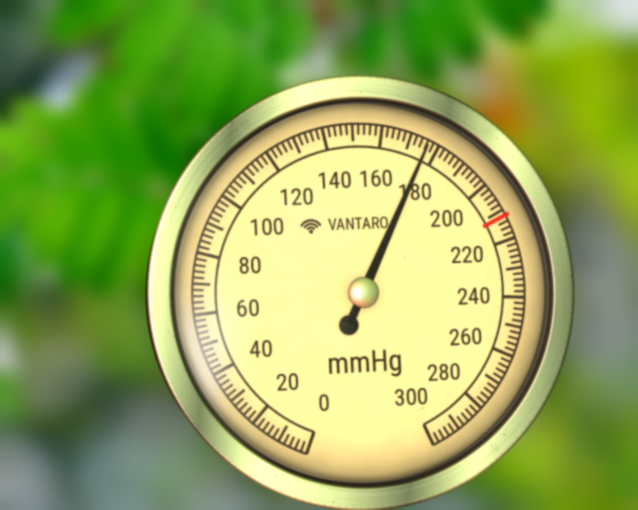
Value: 176 mmHg
